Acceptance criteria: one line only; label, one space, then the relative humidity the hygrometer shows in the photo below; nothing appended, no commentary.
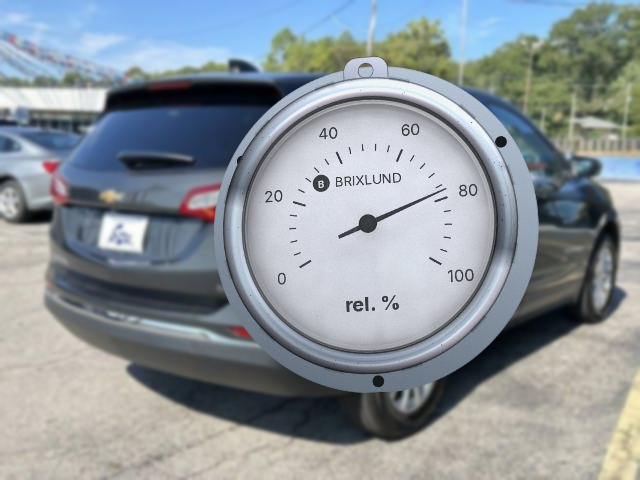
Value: 78 %
